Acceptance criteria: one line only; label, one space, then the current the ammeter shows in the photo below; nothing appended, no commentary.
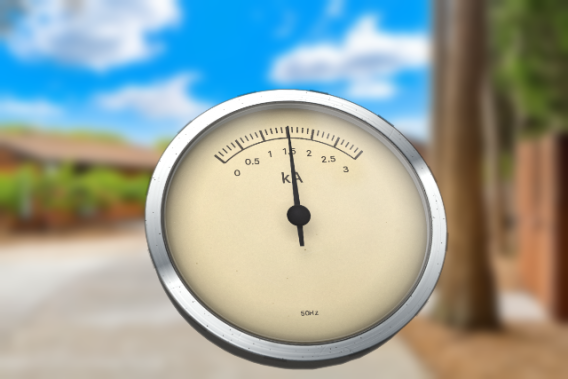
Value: 1.5 kA
